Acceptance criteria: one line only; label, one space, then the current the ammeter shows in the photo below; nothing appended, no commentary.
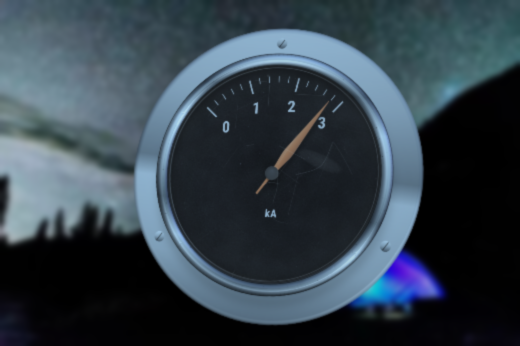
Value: 2.8 kA
